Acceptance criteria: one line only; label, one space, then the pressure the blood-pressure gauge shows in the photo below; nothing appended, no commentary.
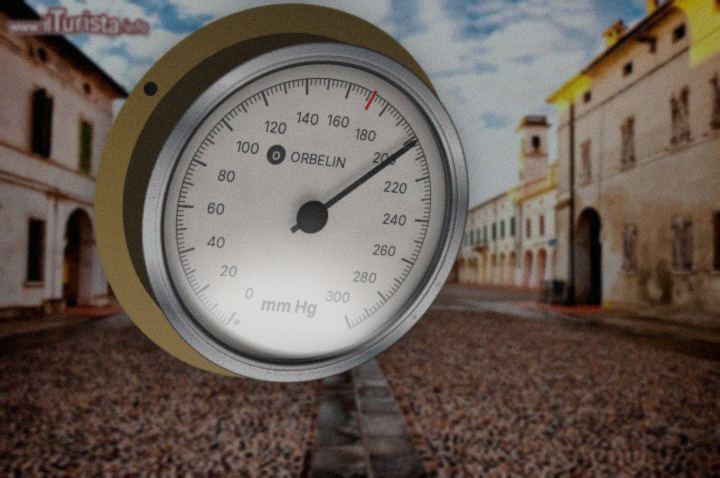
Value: 200 mmHg
